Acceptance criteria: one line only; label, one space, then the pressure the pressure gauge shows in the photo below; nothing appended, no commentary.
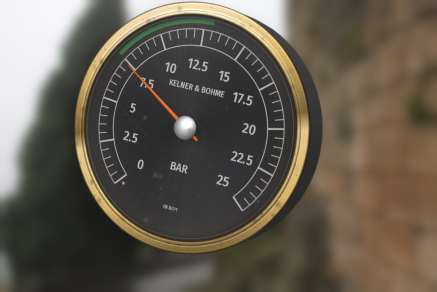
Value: 7.5 bar
